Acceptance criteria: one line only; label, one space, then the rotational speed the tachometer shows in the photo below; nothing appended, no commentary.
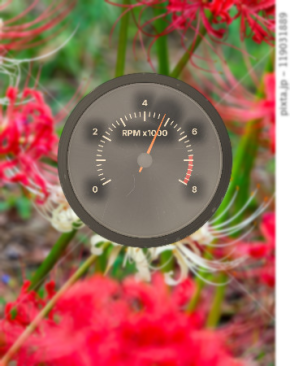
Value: 4800 rpm
